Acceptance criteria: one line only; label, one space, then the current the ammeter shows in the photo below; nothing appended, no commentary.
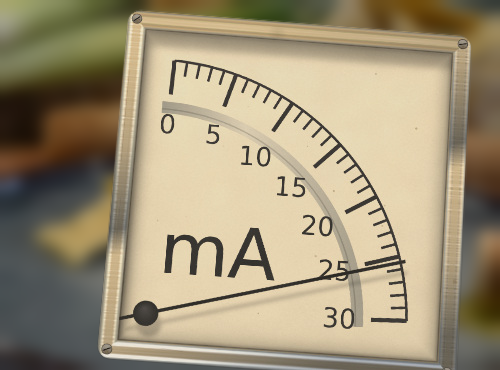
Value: 25.5 mA
